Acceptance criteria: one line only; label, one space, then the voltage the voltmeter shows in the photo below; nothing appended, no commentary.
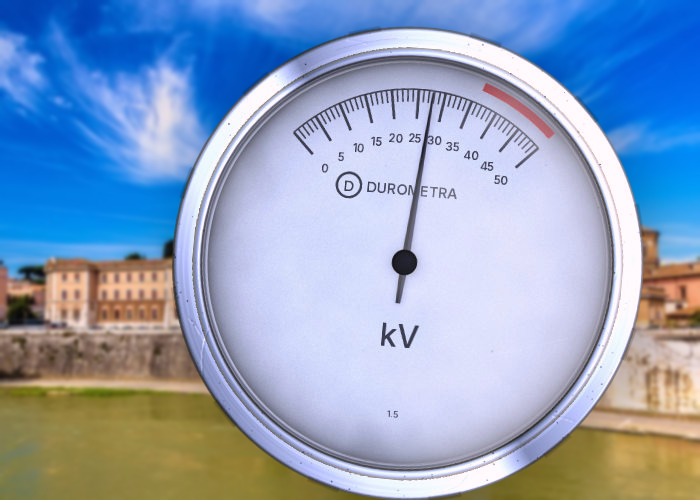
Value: 28 kV
